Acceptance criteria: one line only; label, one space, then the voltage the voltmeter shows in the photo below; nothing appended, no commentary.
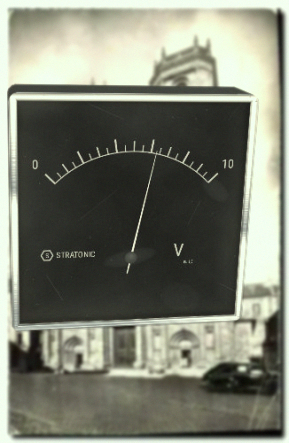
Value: 6.25 V
